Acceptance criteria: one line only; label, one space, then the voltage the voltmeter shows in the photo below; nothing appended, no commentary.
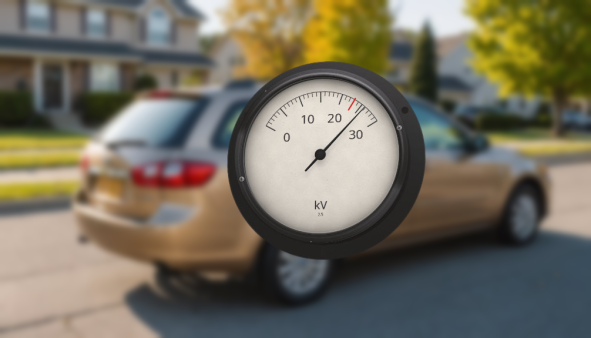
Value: 26 kV
